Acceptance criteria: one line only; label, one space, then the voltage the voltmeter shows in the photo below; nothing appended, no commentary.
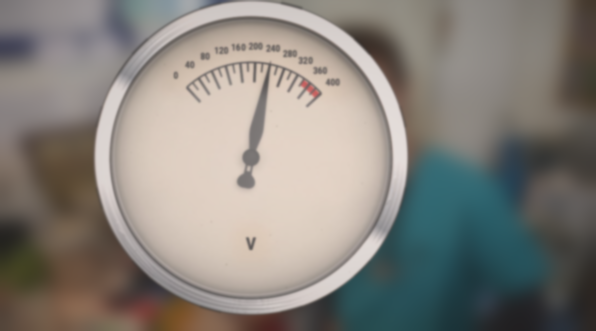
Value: 240 V
